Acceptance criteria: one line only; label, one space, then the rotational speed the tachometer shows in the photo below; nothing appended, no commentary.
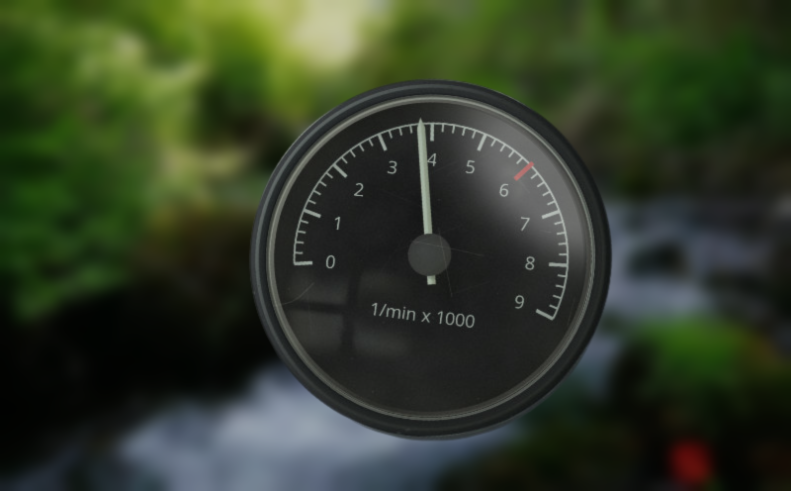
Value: 3800 rpm
